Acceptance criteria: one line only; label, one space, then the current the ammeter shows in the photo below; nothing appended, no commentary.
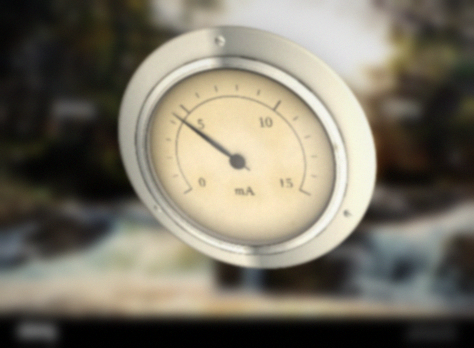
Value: 4.5 mA
